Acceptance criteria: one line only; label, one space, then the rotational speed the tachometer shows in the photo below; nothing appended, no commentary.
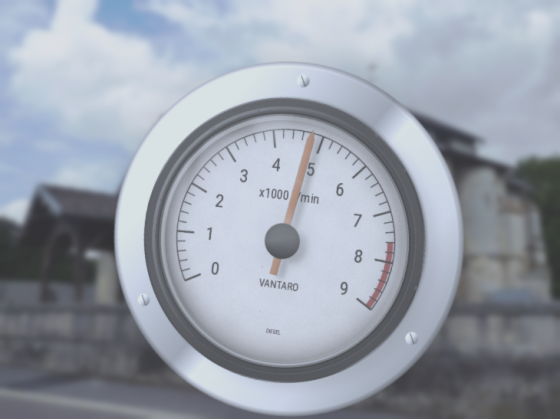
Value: 4800 rpm
